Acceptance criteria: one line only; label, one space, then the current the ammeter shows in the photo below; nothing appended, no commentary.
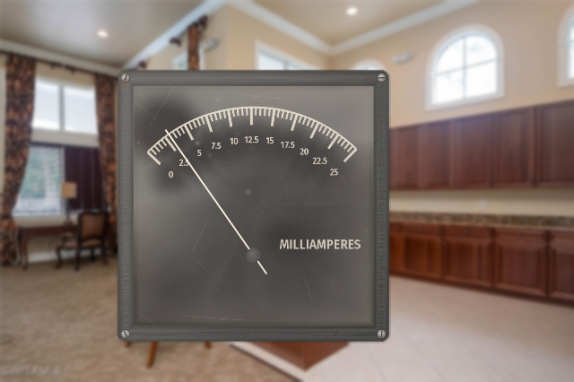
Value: 3 mA
